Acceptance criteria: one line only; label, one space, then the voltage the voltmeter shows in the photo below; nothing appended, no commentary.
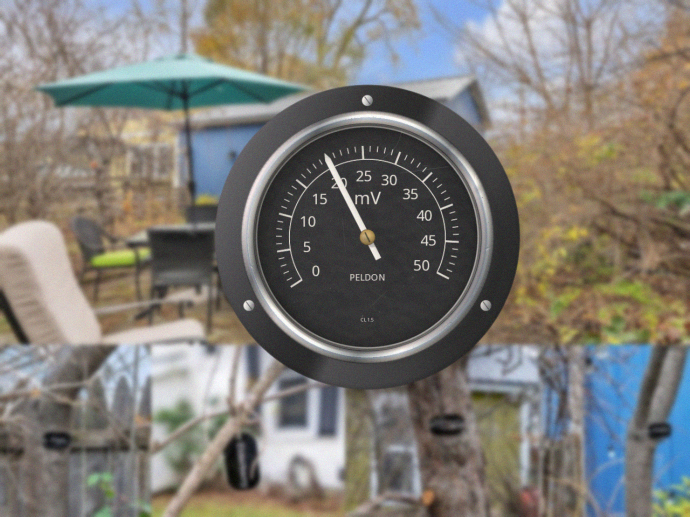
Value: 20 mV
